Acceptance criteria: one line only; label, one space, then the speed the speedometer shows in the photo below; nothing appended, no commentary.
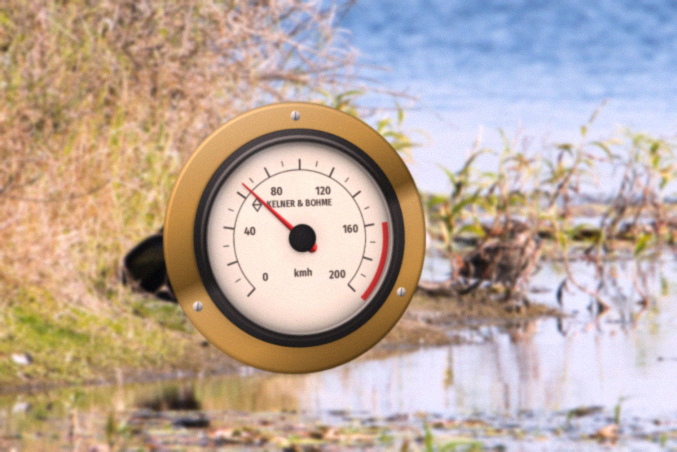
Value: 65 km/h
